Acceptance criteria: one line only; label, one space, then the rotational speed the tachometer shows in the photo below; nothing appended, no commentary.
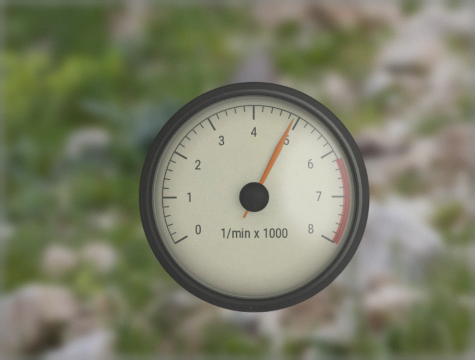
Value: 4900 rpm
